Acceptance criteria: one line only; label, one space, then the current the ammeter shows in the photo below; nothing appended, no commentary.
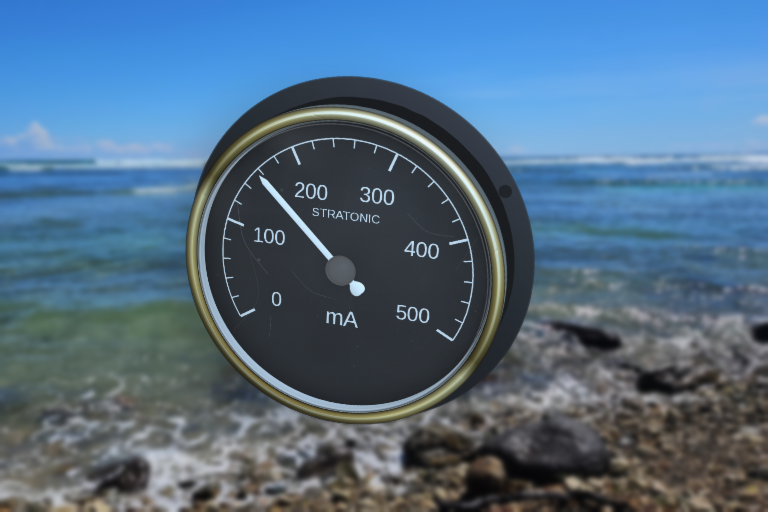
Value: 160 mA
